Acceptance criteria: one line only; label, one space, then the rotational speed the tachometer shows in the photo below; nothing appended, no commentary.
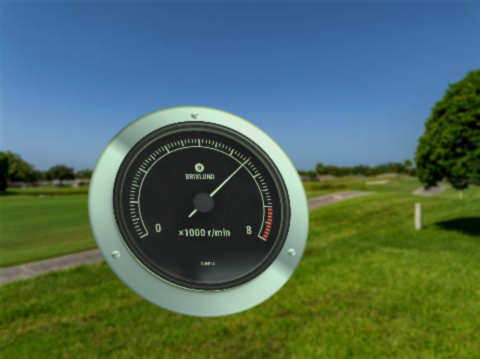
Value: 5500 rpm
